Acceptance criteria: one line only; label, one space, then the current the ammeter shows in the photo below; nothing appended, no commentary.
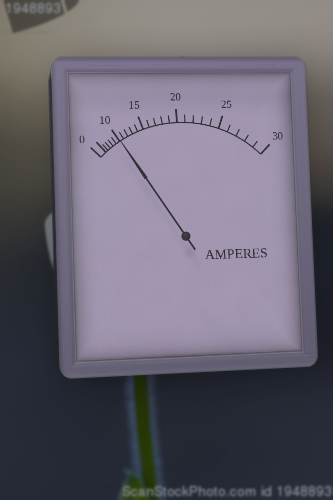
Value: 10 A
